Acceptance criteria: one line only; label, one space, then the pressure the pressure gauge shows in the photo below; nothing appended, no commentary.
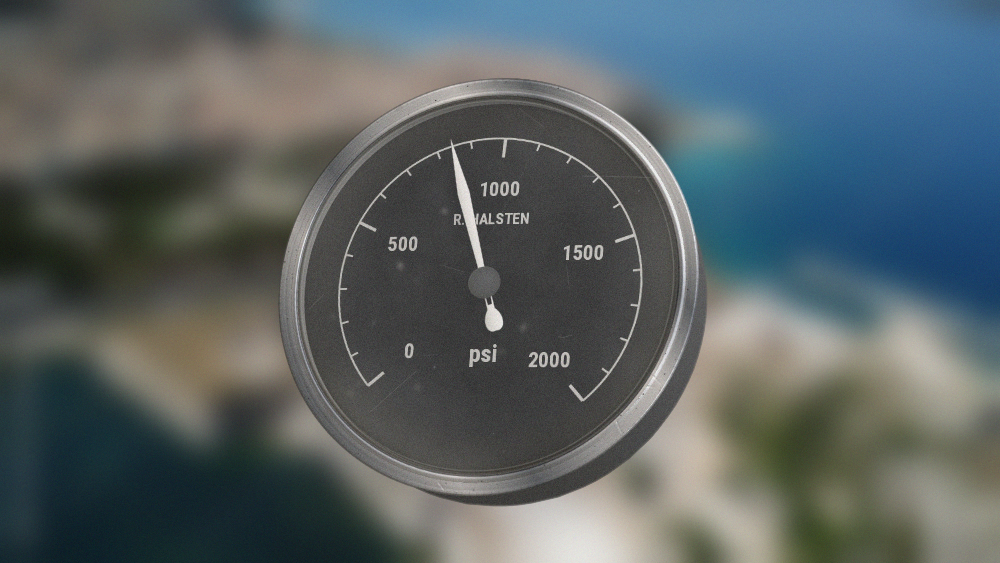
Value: 850 psi
